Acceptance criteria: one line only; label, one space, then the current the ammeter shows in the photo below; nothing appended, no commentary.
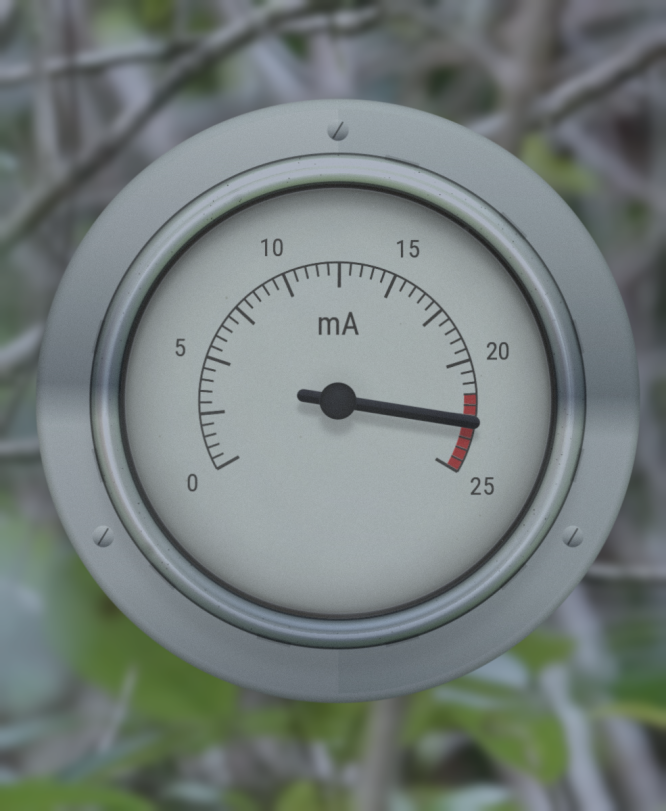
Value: 22.75 mA
